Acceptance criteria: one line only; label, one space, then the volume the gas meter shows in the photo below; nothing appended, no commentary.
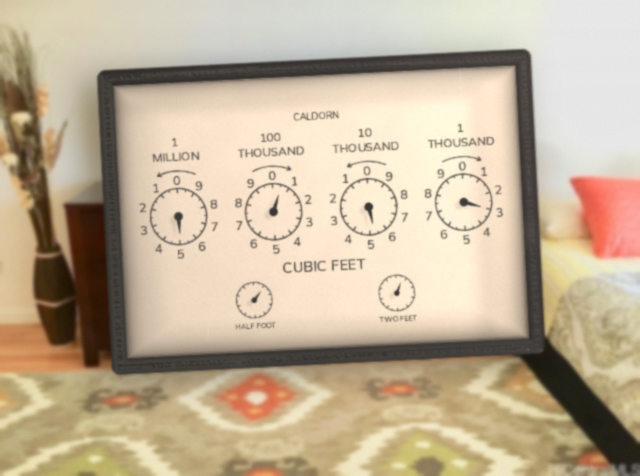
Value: 505300 ft³
